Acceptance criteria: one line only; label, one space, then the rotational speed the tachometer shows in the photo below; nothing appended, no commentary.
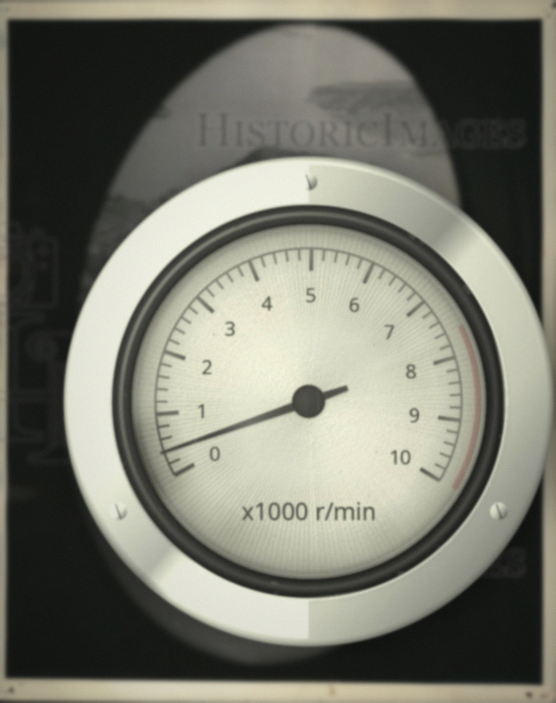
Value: 400 rpm
